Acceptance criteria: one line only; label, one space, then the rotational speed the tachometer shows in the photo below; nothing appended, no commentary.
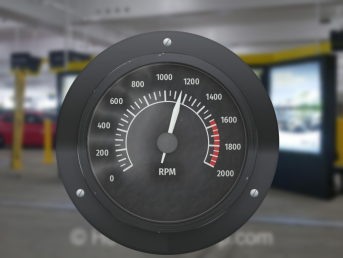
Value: 1150 rpm
